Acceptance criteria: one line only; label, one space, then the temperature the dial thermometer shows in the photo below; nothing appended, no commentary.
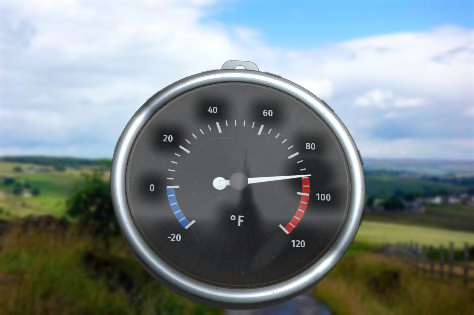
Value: 92 °F
